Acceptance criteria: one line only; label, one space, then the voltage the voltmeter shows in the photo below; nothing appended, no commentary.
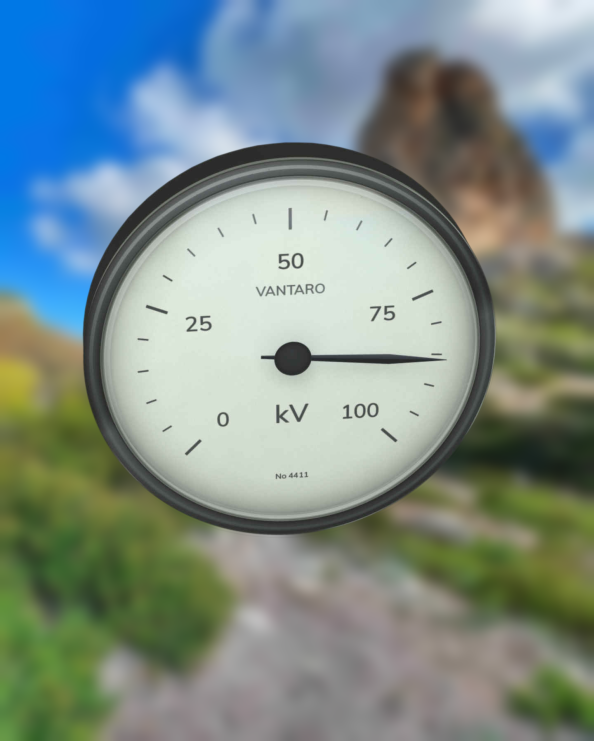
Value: 85 kV
